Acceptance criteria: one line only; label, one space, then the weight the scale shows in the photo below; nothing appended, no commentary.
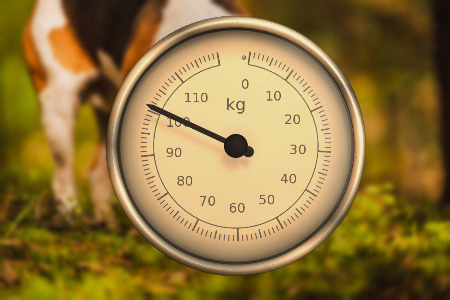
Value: 101 kg
